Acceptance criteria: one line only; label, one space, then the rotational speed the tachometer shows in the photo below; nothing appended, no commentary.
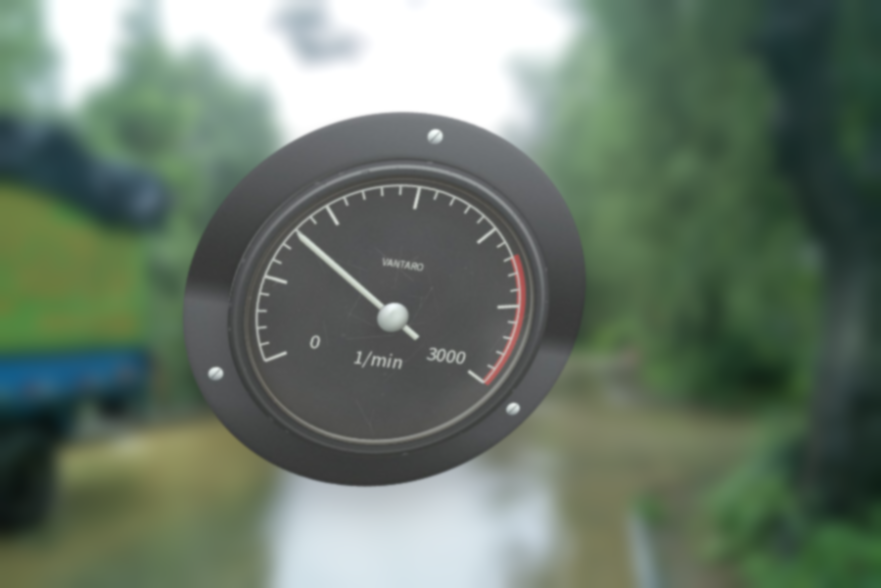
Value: 800 rpm
